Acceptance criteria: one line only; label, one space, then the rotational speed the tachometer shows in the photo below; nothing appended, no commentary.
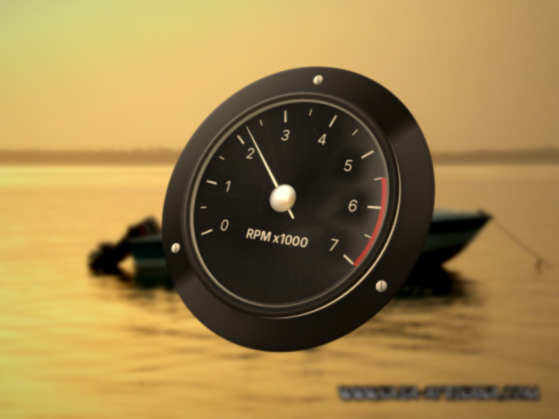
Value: 2250 rpm
